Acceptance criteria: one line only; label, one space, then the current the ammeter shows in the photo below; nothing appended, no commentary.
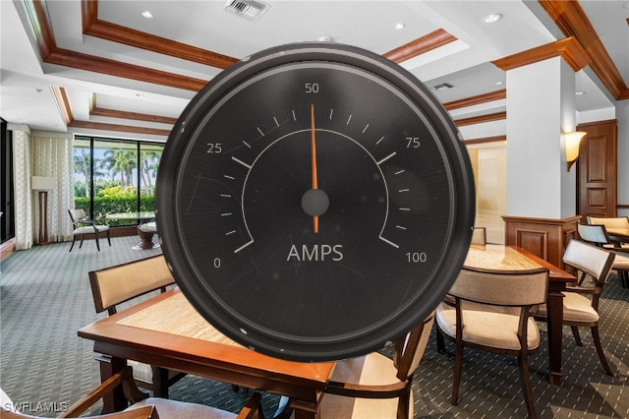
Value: 50 A
